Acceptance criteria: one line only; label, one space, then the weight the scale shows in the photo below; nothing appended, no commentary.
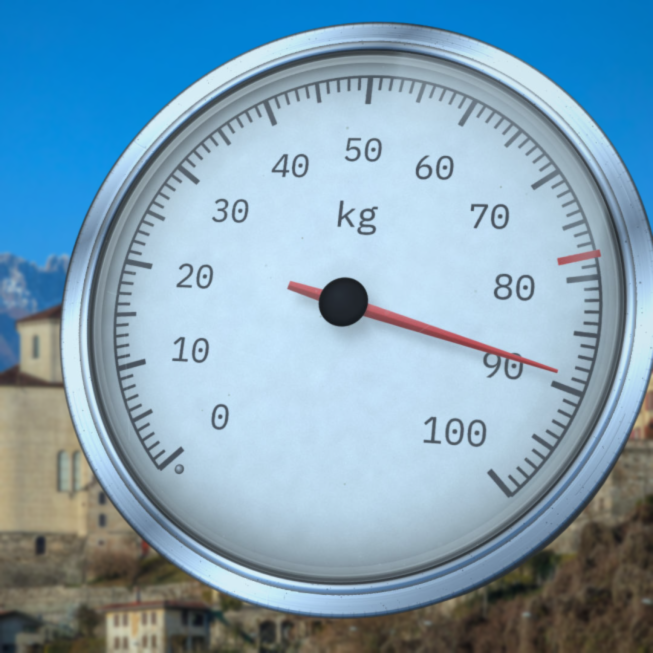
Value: 89 kg
